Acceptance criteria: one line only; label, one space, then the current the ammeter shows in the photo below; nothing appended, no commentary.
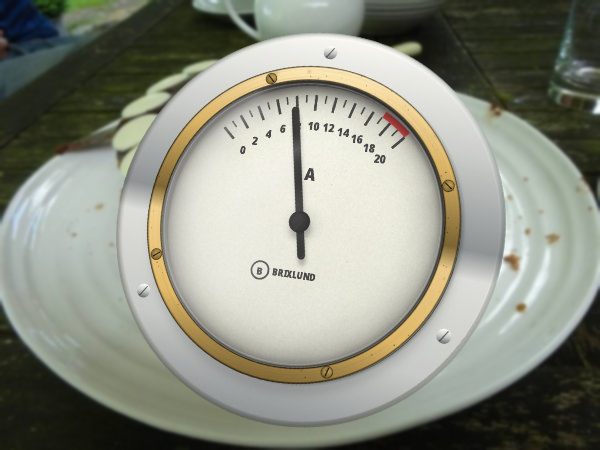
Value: 8 A
